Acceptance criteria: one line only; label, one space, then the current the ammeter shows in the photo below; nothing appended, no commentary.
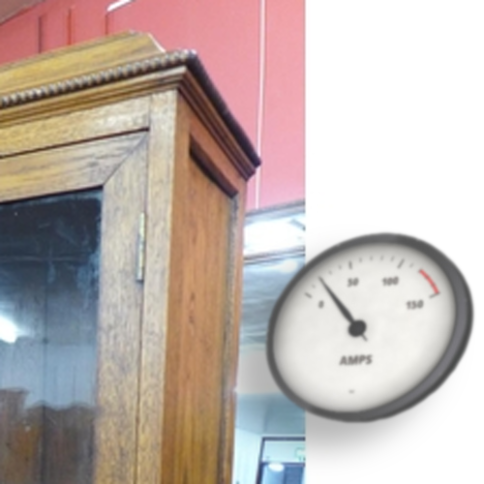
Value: 20 A
